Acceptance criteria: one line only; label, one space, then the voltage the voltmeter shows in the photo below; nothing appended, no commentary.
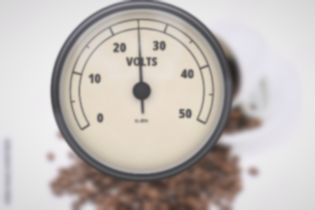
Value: 25 V
